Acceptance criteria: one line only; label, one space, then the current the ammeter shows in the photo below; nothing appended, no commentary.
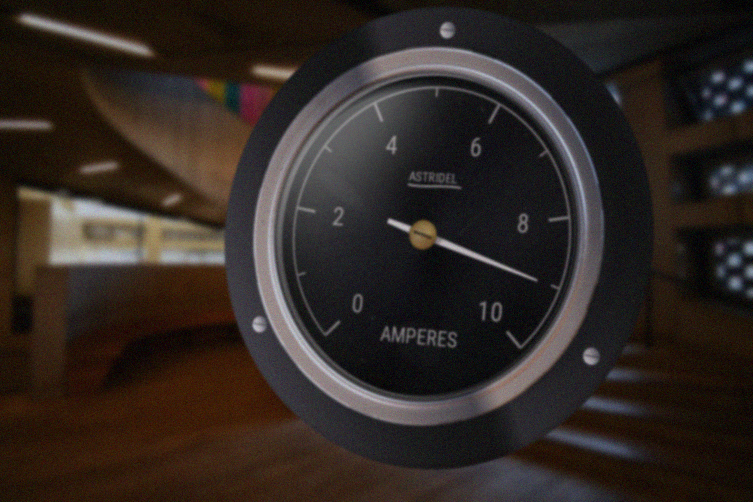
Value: 9 A
